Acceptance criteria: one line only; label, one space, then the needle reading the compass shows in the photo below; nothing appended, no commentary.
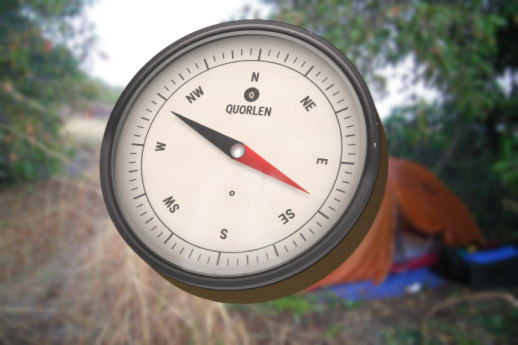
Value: 115 °
